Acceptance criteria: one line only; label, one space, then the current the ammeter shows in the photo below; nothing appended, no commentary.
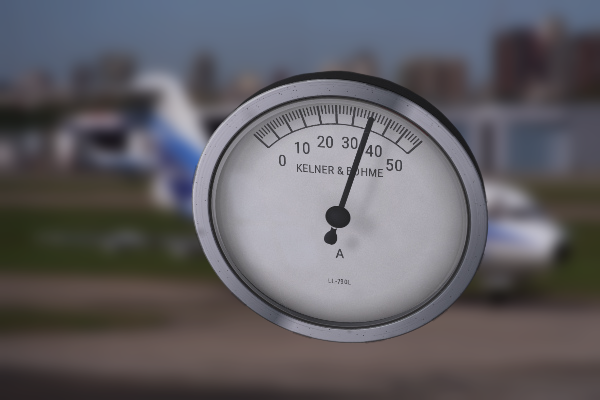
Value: 35 A
